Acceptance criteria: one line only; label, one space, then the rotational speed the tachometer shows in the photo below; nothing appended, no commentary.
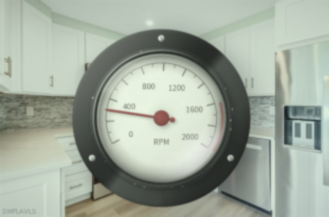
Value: 300 rpm
